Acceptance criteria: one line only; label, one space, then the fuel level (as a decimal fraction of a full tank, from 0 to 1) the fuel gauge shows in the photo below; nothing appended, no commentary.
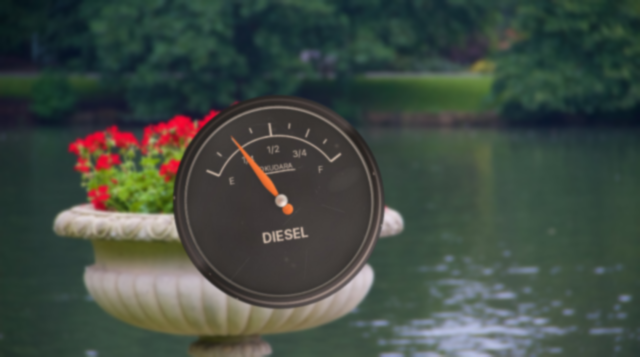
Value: 0.25
